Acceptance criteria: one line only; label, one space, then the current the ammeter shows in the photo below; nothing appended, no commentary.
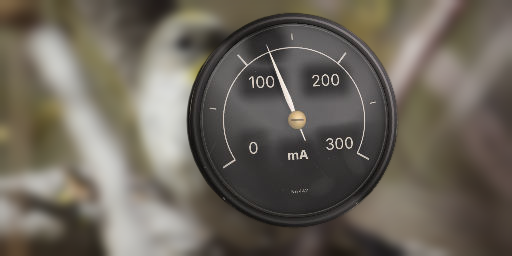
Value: 125 mA
